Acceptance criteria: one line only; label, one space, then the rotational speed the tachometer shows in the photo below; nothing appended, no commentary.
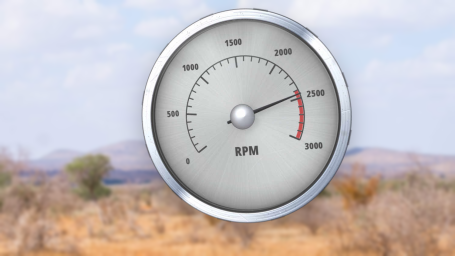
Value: 2450 rpm
